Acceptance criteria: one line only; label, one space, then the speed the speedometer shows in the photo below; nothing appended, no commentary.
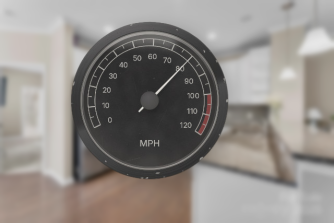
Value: 80 mph
